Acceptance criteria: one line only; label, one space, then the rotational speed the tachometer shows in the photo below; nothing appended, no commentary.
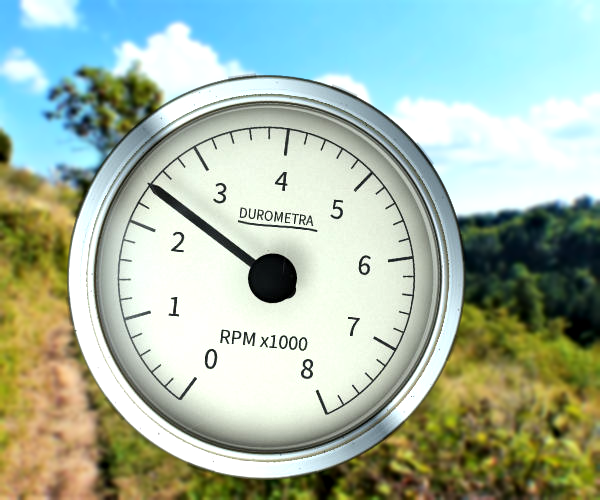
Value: 2400 rpm
